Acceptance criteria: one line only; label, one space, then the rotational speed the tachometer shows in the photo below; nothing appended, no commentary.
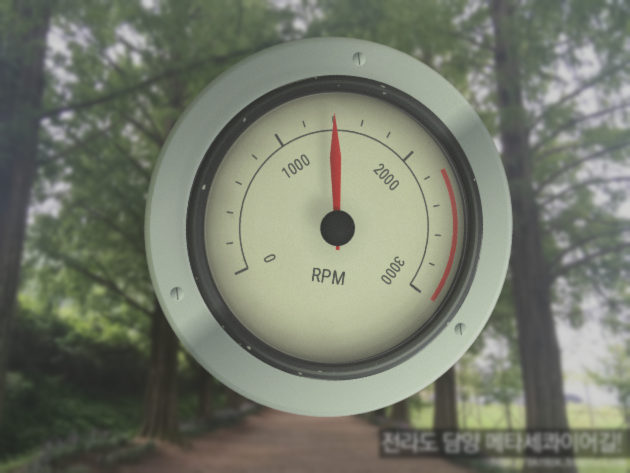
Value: 1400 rpm
